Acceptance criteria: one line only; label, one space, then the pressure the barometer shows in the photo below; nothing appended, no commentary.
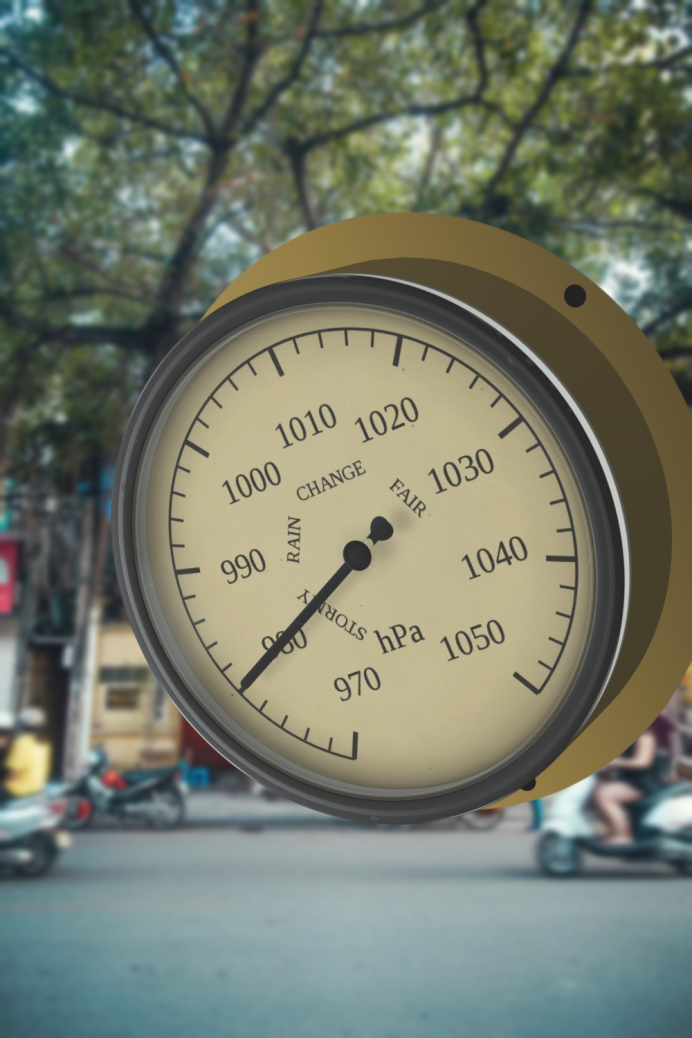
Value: 980 hPa
